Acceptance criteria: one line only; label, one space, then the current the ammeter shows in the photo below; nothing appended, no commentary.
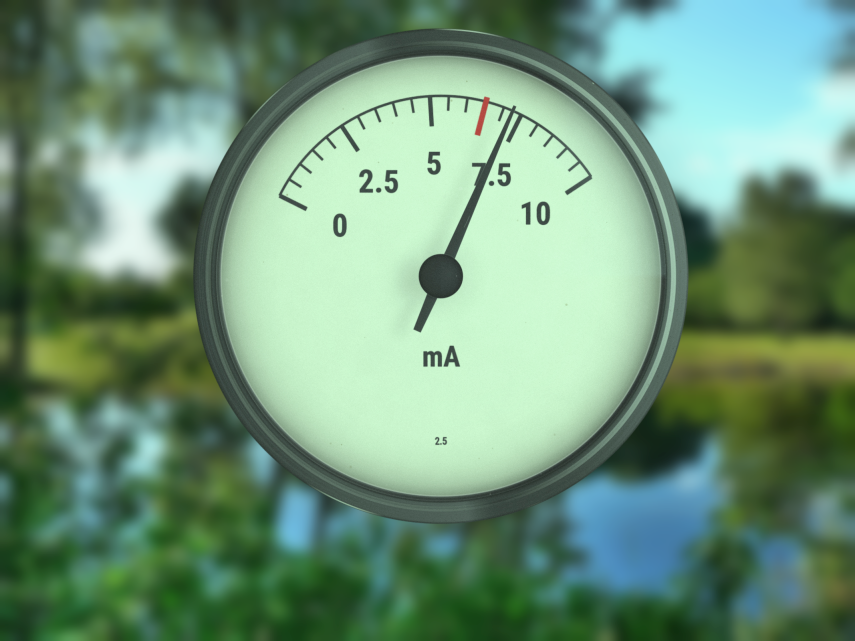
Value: 7.25 mA
